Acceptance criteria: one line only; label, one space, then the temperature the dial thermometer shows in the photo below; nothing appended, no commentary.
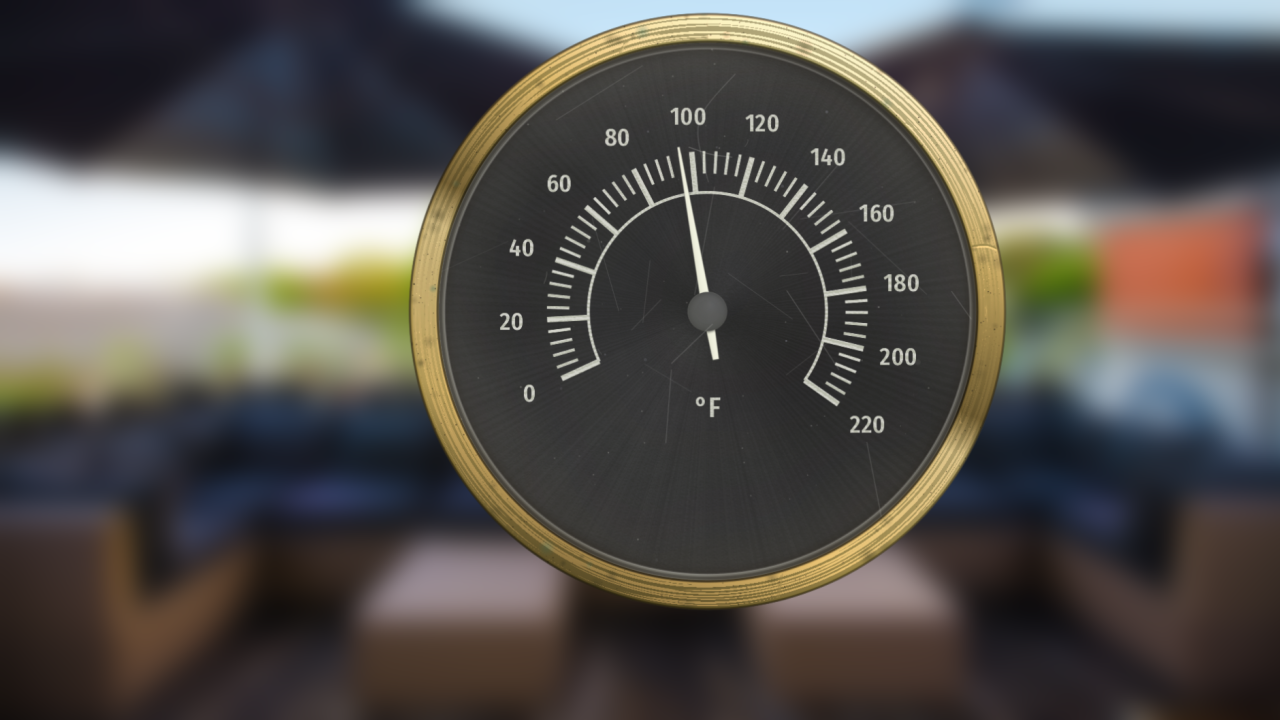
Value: 96 °F
